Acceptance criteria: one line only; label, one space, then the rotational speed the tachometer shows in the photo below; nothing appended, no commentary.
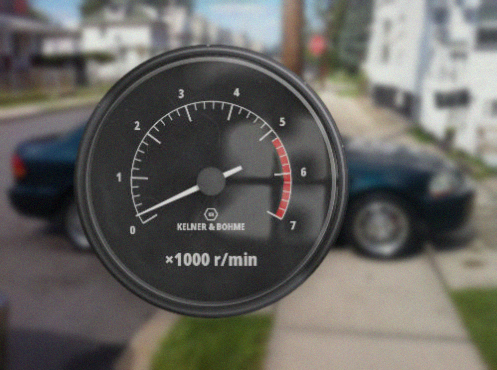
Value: 200 rpm
